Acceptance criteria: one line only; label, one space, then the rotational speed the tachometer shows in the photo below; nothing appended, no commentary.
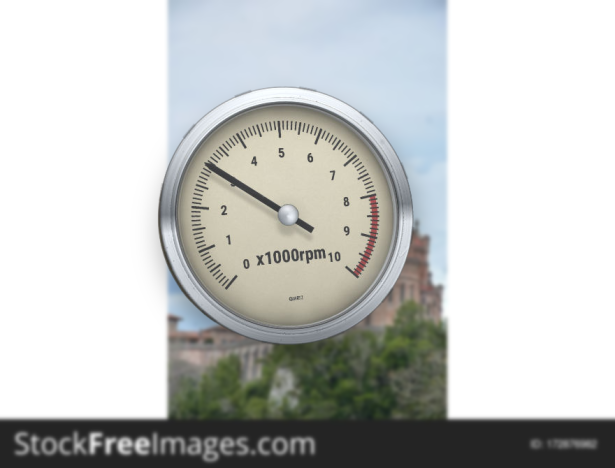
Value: 3000 rpm
